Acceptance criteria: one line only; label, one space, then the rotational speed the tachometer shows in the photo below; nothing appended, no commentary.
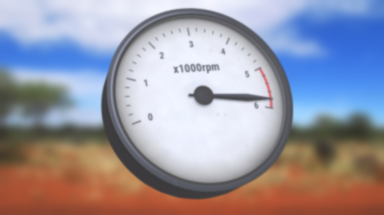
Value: 5800 rpm
